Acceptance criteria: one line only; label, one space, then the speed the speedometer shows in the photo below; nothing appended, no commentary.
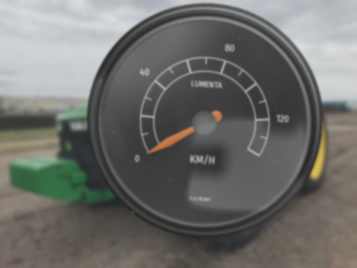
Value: 0 km/h
